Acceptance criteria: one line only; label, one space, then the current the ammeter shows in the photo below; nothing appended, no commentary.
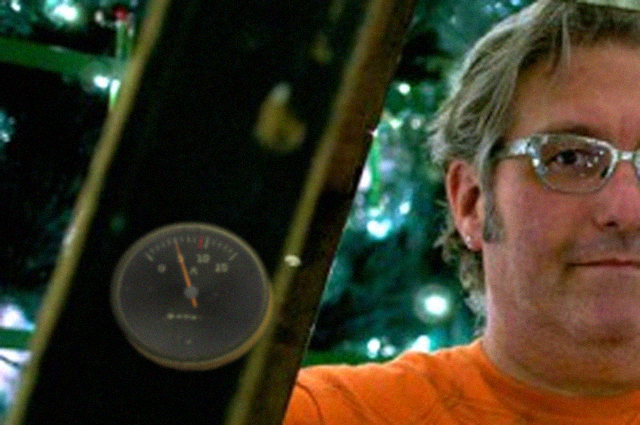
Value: 5 A
